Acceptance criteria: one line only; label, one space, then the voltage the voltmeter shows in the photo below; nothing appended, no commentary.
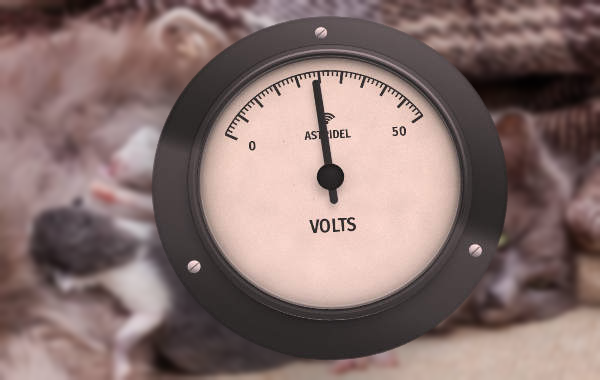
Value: 24 V
